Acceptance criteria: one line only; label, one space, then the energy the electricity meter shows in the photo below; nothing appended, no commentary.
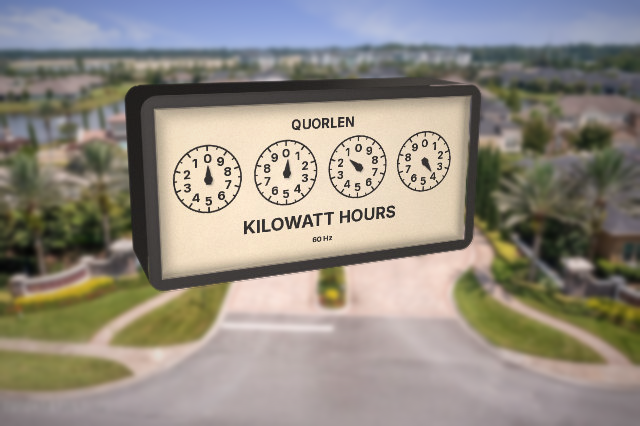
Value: 14 kWh
